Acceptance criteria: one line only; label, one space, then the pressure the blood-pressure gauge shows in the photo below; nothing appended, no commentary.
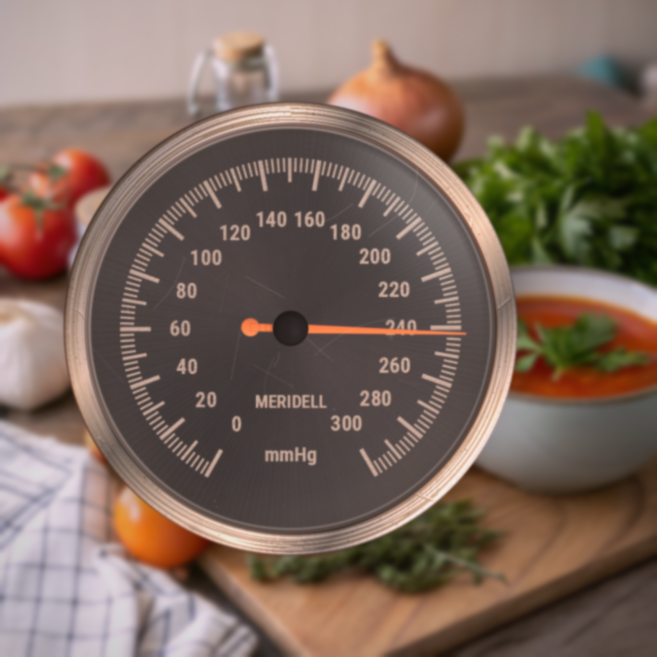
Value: 242 mmHg
